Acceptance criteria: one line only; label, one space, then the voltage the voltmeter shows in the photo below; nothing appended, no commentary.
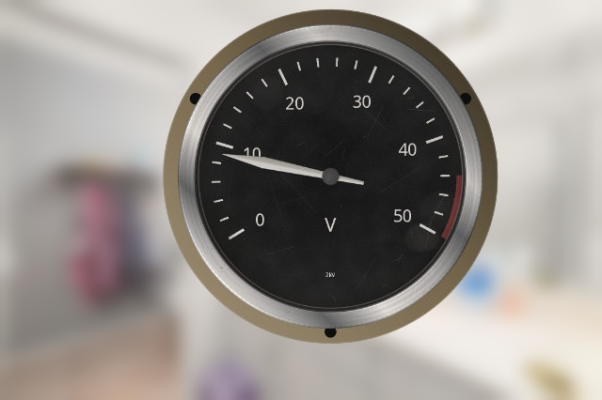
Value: 9 V
